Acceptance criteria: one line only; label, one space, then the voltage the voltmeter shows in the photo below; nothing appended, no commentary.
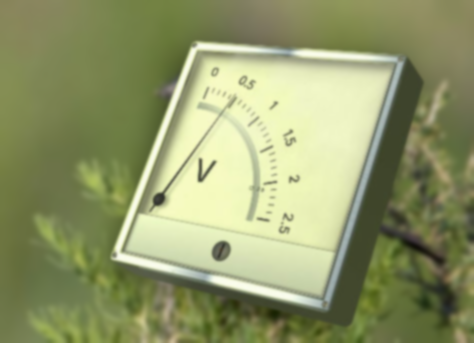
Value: 0.5 V
